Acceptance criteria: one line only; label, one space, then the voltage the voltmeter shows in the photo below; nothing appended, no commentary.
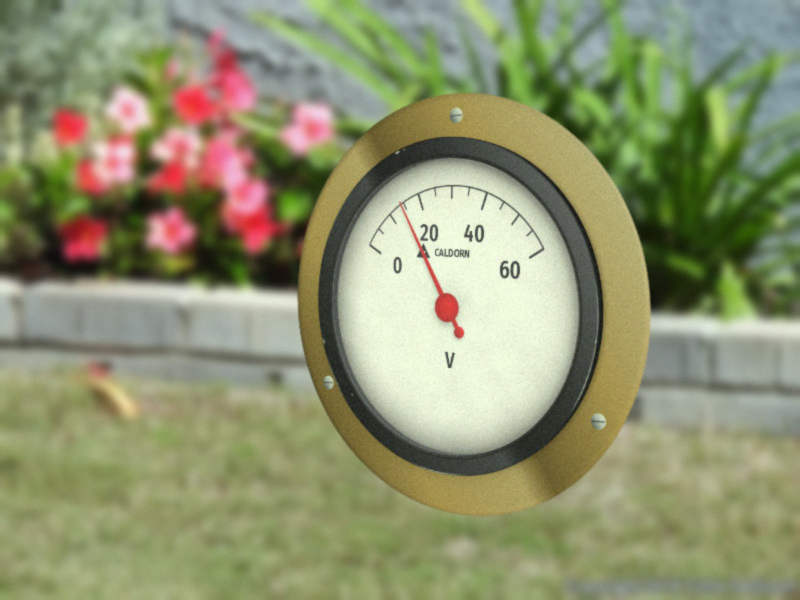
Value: 15 V
